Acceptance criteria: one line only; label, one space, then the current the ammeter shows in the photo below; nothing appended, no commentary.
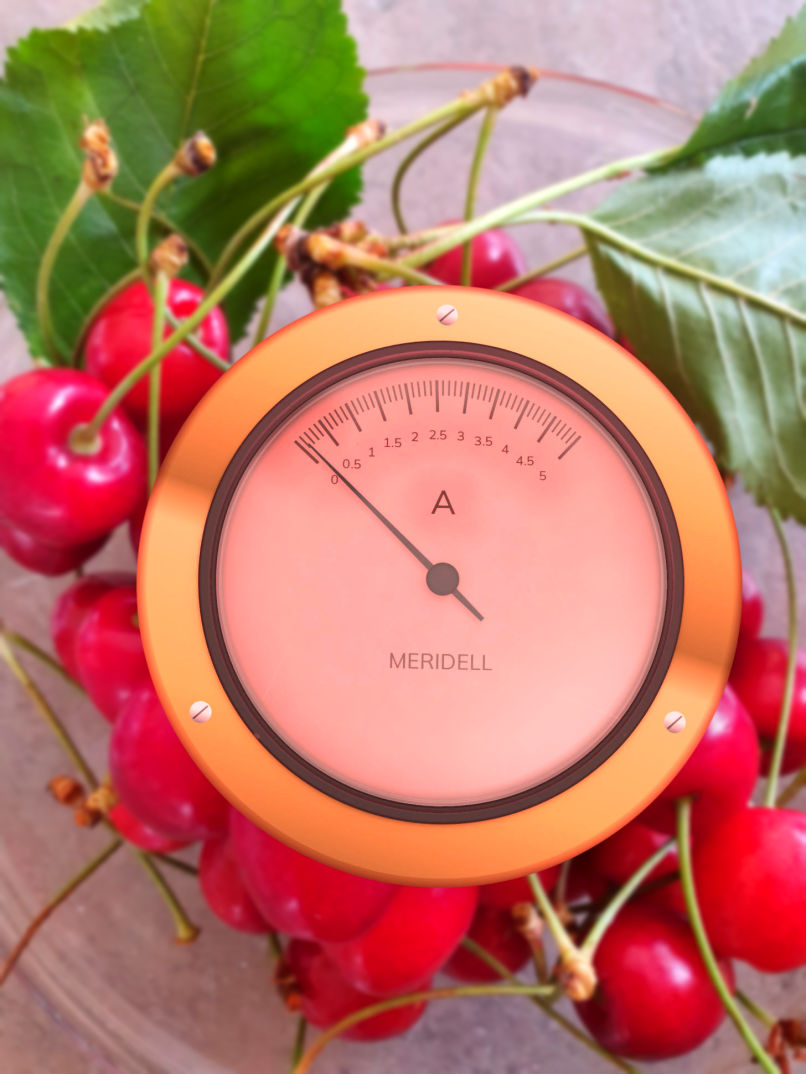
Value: 0.1 A
